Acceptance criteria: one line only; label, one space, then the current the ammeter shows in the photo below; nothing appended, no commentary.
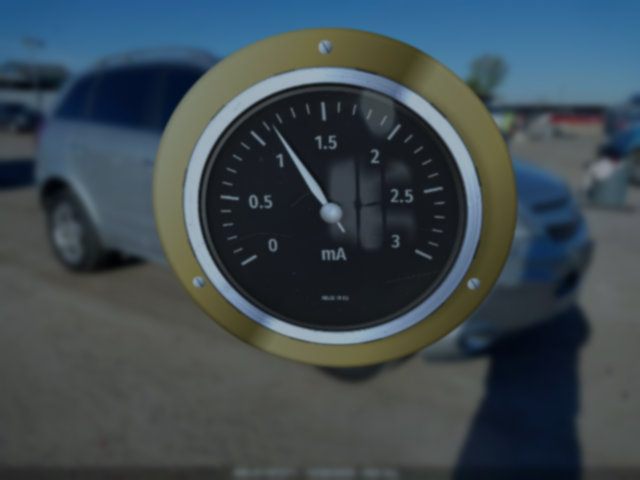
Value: 1.15 mA
